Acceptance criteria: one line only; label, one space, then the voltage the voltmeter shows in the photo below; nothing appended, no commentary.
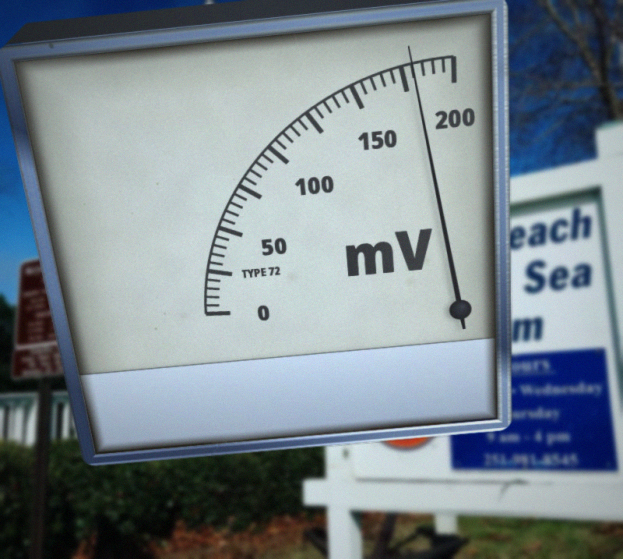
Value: 180 mV
